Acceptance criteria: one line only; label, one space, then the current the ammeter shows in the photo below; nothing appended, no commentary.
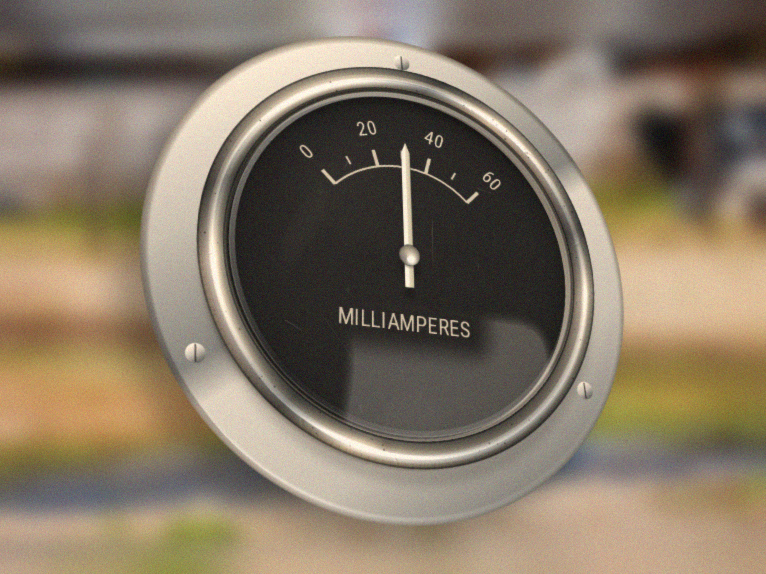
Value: 30 mA
